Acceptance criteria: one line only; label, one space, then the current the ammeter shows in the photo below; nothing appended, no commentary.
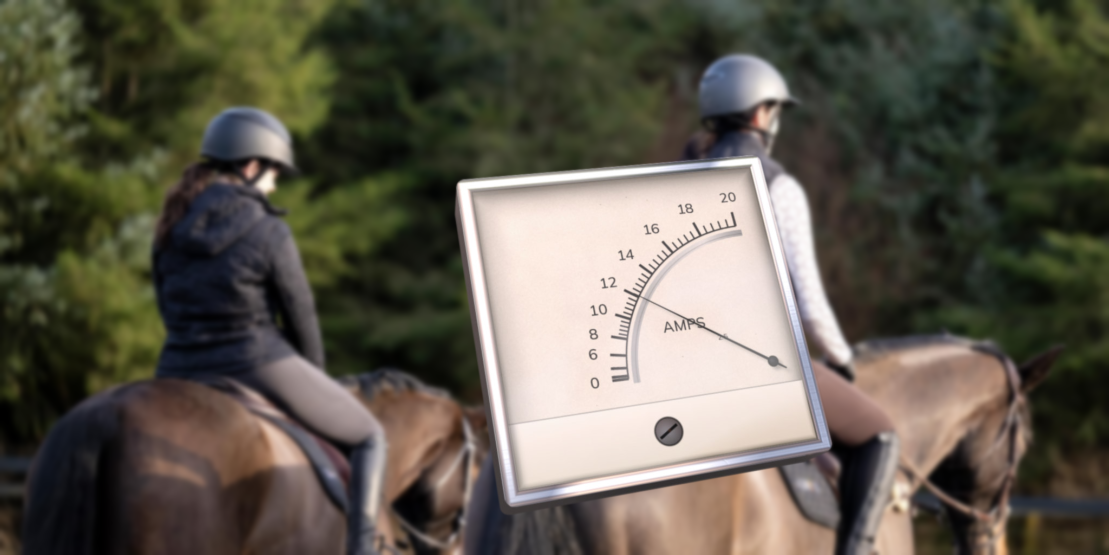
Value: 12 A
